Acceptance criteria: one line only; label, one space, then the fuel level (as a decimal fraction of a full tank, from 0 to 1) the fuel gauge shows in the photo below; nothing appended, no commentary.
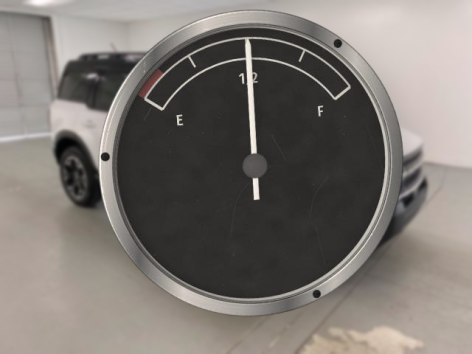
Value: 0.5
